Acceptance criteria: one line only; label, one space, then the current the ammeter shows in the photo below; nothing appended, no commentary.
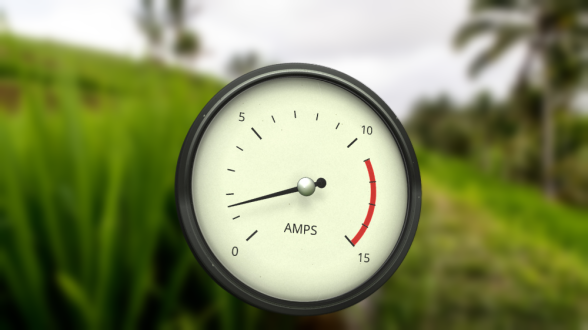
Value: 1.5 A
